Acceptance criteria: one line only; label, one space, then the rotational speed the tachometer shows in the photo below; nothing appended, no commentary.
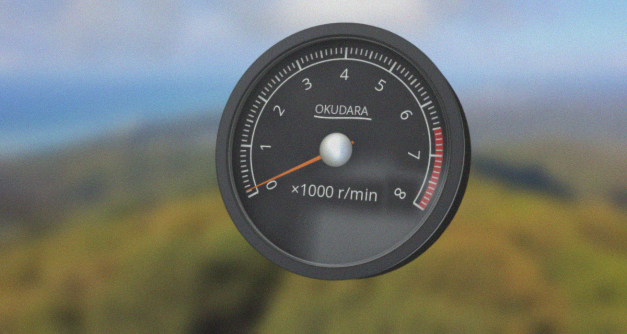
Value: 100 rpm
